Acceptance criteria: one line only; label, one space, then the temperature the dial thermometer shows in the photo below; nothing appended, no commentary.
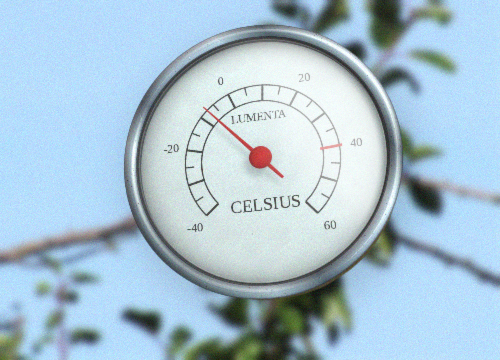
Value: -7.5 °C
